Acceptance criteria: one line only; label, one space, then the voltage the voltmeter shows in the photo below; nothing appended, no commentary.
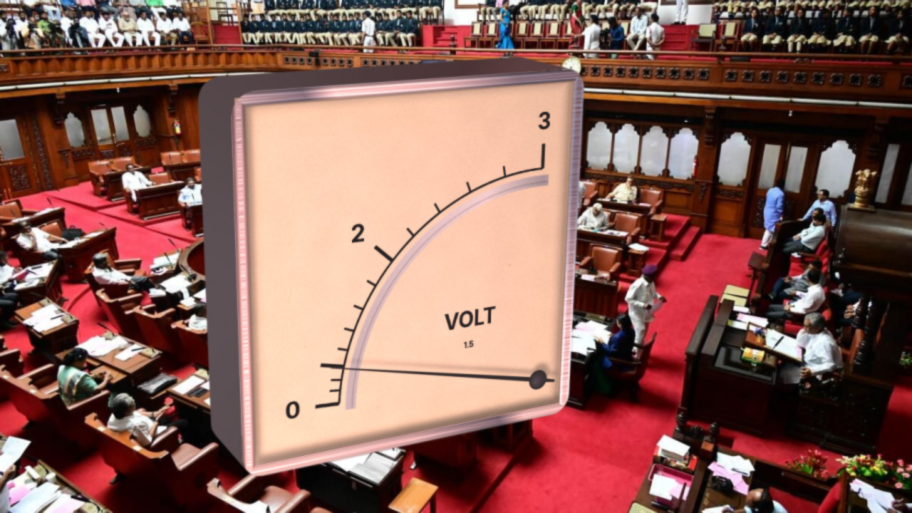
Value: 1 V
